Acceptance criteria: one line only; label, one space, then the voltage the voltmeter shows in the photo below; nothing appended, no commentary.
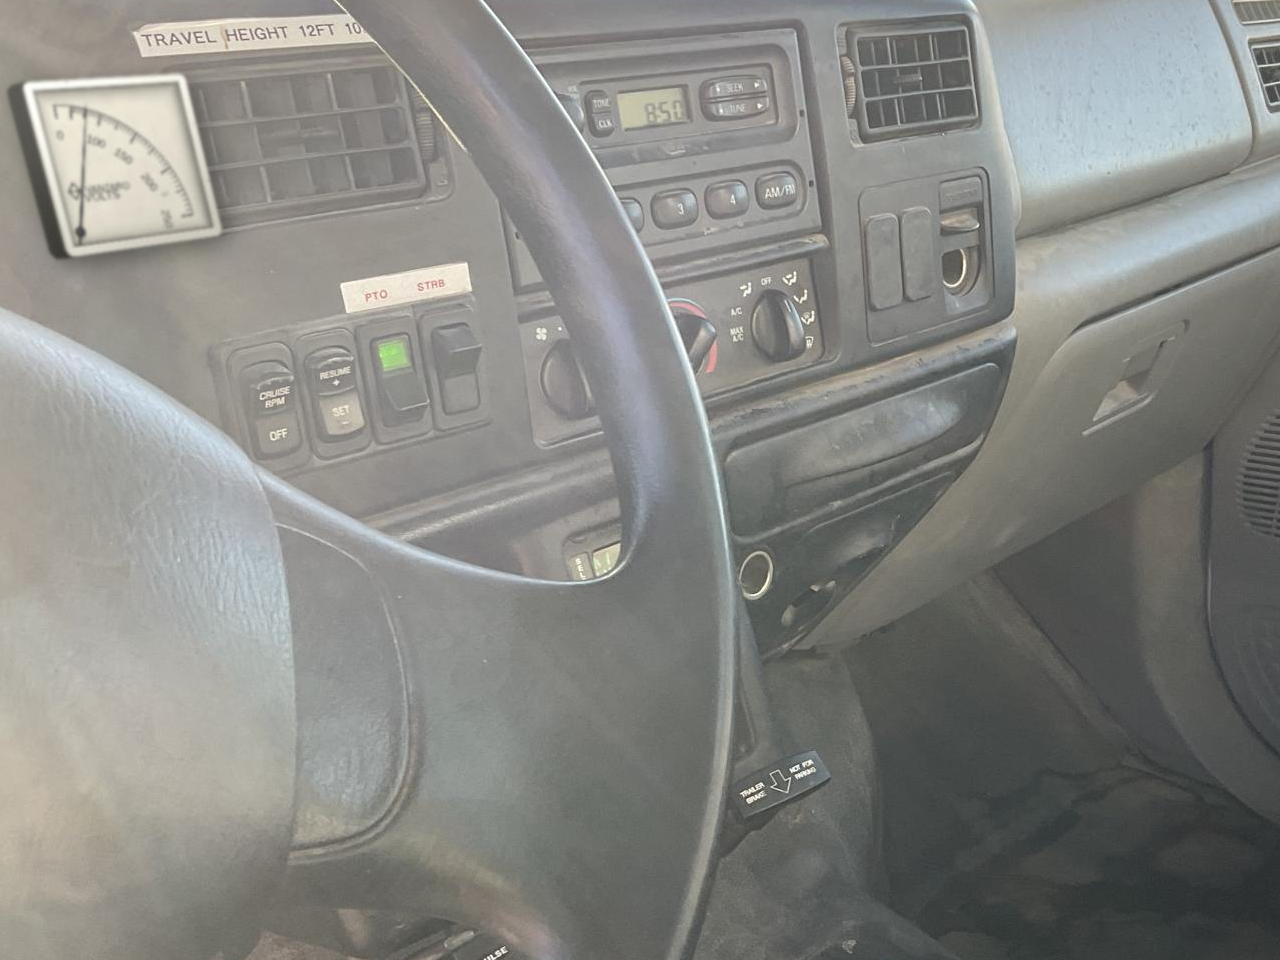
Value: 75 V
